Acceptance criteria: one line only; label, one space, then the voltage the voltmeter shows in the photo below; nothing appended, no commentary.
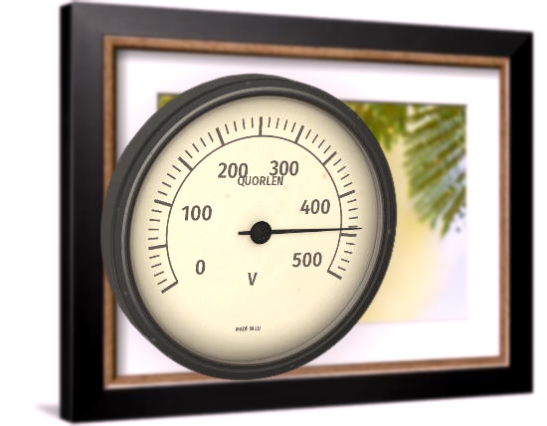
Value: 440 V
